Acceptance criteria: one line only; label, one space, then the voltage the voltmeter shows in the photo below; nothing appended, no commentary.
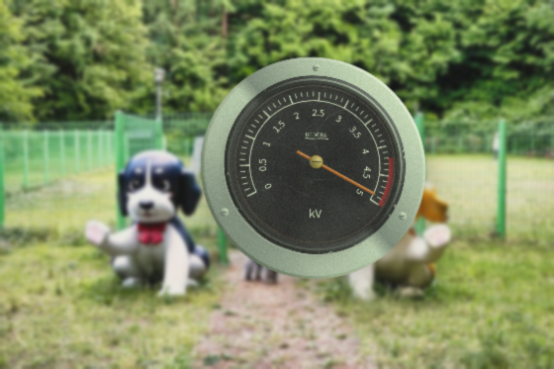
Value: 4.9 kV
